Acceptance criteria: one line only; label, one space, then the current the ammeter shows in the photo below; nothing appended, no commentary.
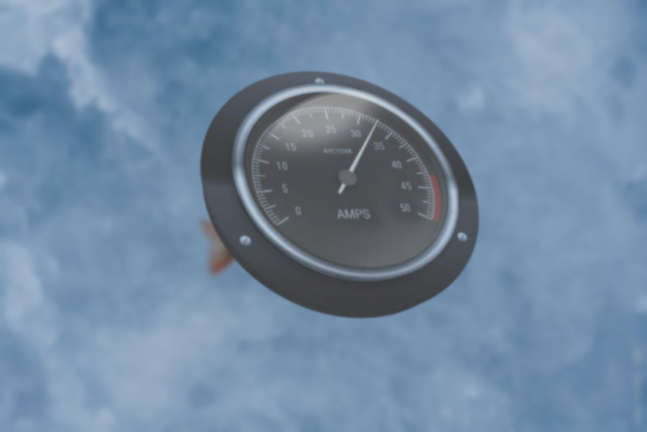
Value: 32.5 A
